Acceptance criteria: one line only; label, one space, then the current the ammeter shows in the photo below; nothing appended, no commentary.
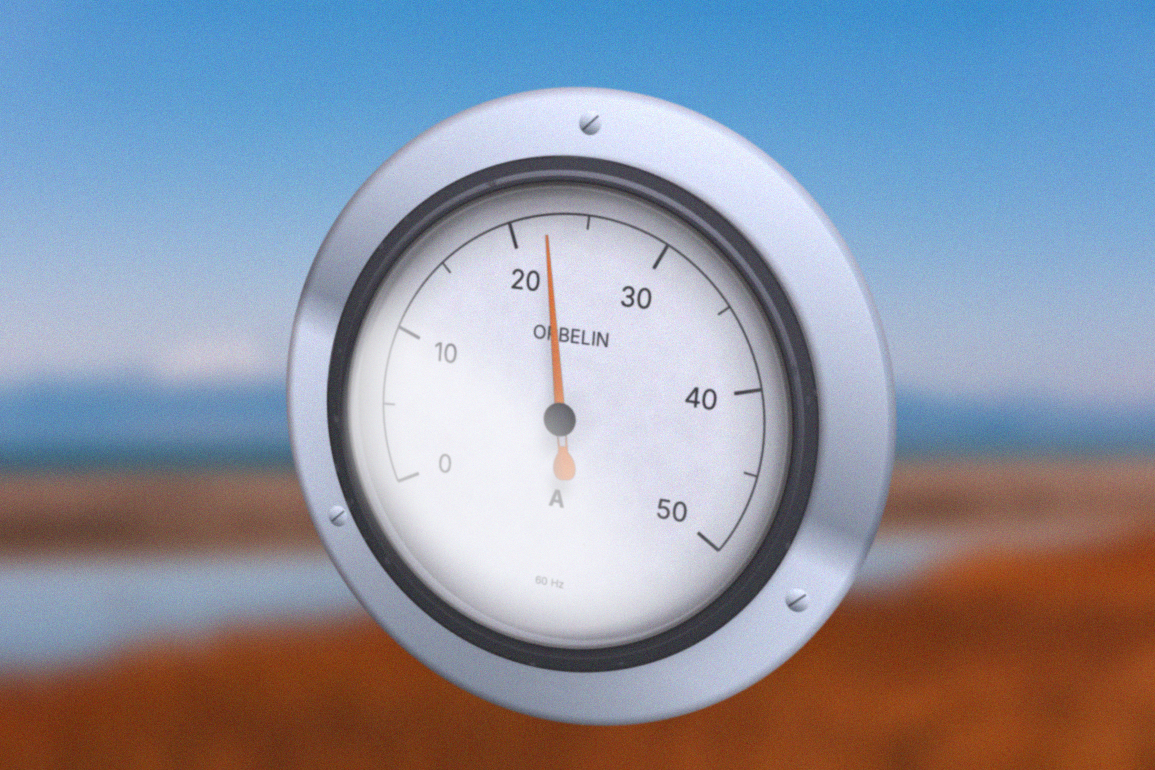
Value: 22.5 A
